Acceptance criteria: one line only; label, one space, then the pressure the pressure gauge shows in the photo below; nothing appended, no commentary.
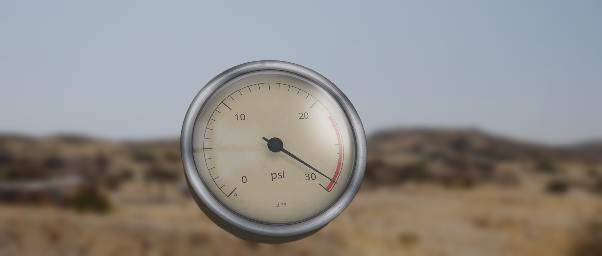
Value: 29 psi
